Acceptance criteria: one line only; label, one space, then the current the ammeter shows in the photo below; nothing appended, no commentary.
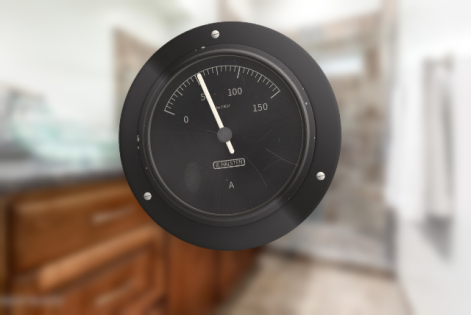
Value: 55 A
